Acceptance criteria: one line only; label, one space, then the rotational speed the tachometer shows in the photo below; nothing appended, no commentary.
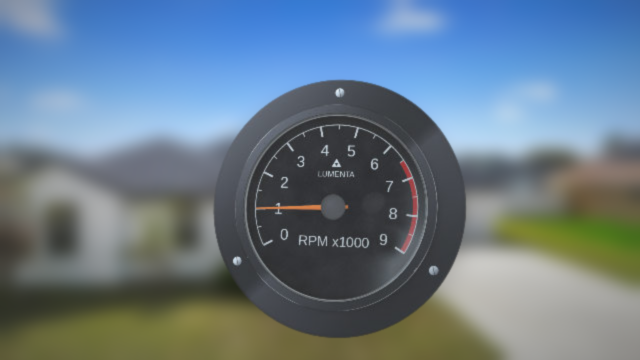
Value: 1000 rpm
